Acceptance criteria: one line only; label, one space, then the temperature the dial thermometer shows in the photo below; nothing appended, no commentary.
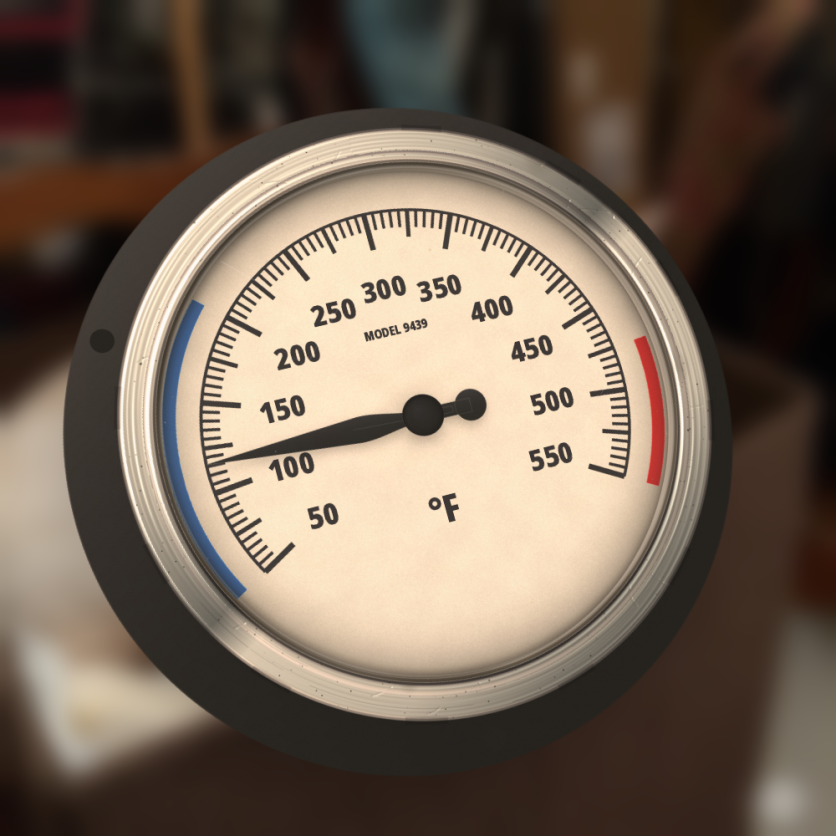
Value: 115 °F
